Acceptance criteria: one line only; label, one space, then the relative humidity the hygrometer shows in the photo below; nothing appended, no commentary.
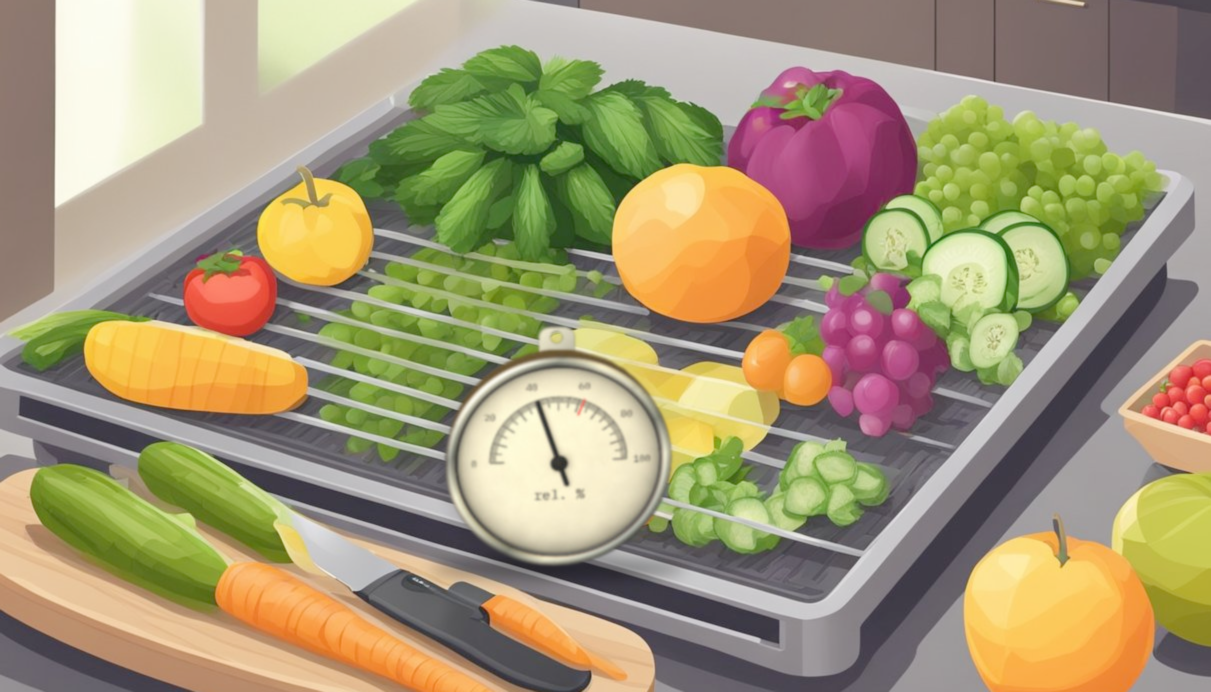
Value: 40 %
